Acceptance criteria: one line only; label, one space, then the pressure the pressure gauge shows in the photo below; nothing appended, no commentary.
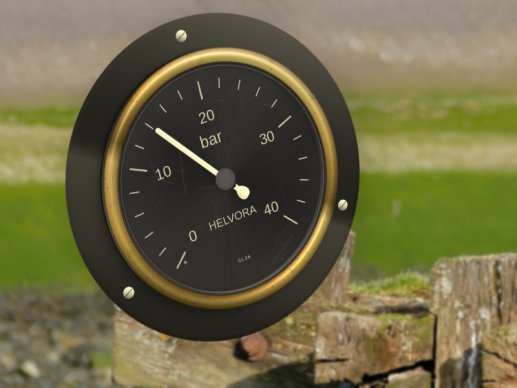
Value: 14 bar
